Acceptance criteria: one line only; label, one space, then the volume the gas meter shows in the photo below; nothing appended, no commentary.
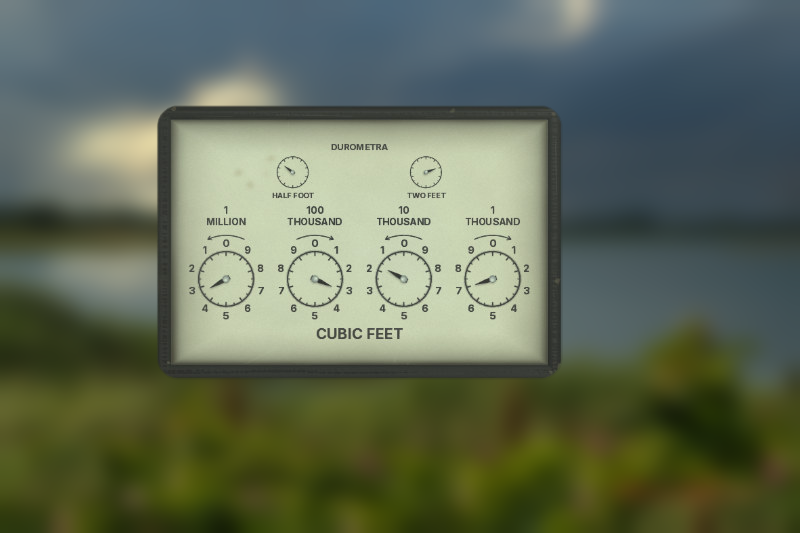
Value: 331700 ft³
